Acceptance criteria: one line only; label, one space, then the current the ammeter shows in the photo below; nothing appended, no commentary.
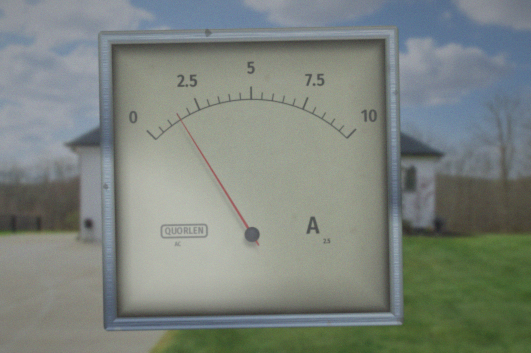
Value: 1.5 A
